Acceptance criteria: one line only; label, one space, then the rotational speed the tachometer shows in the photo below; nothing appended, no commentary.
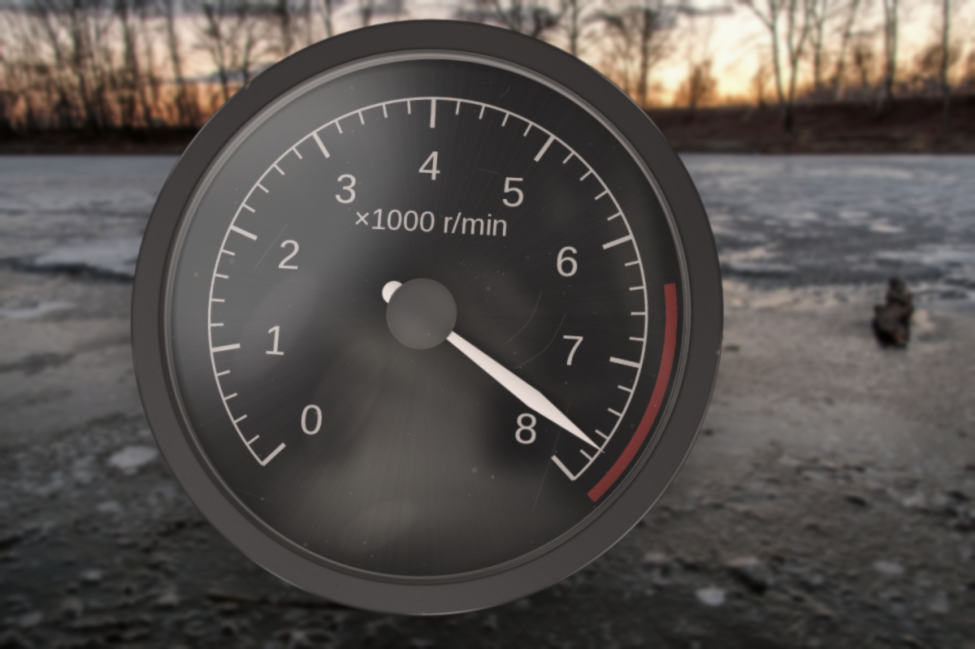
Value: 7700 rpm
